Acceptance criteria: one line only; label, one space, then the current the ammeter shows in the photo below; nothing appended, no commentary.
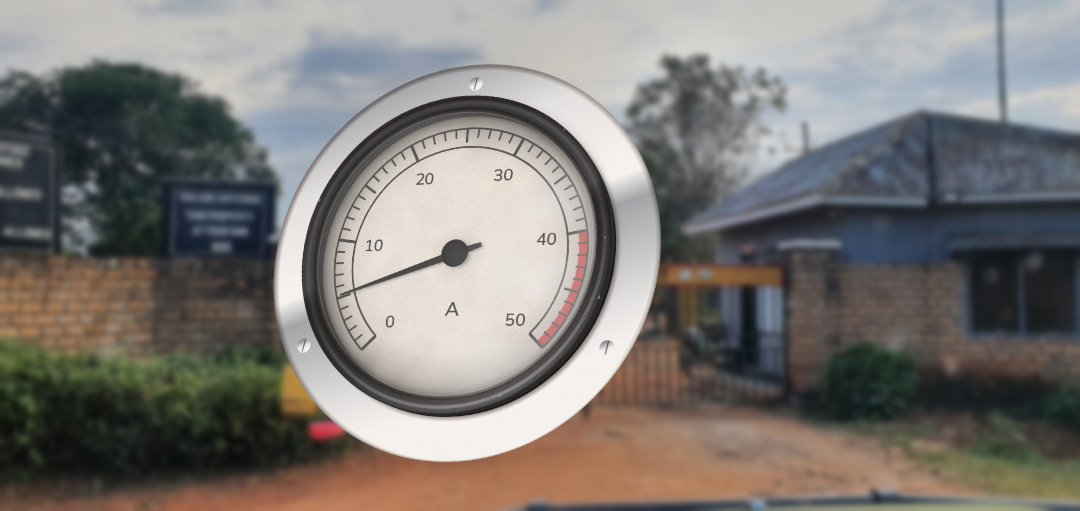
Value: 5 A
